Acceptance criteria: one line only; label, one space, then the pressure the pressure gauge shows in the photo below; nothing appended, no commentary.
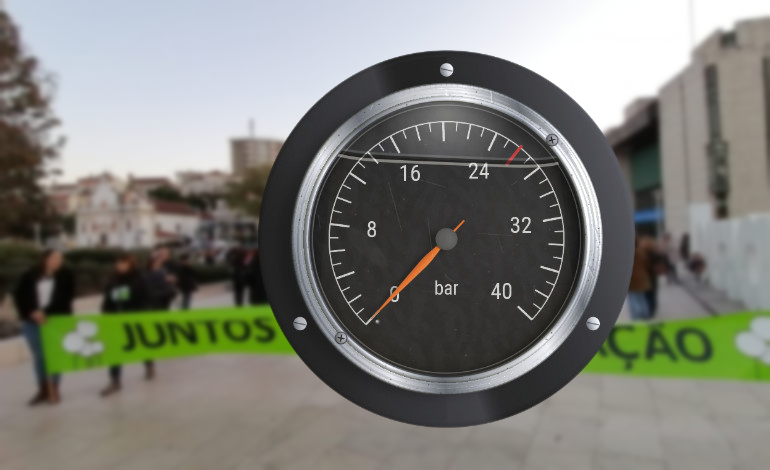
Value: 0 bar
